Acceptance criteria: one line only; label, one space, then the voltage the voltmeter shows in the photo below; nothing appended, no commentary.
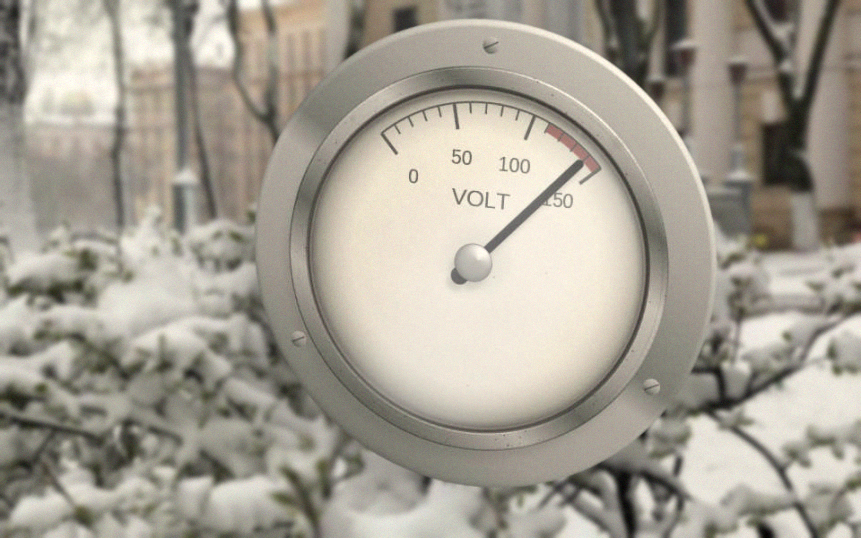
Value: 140 V
